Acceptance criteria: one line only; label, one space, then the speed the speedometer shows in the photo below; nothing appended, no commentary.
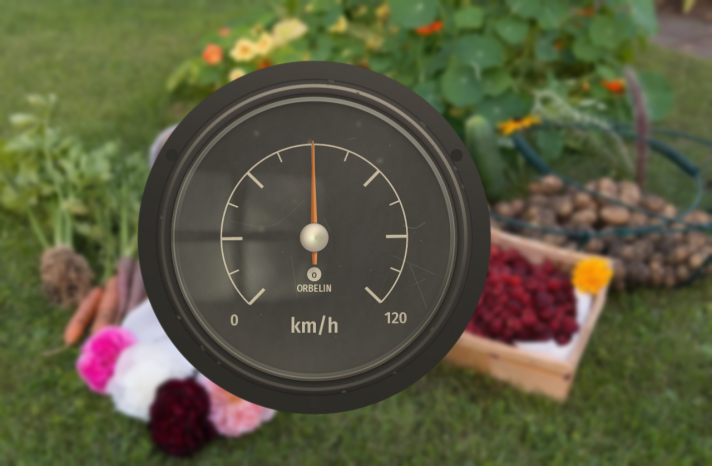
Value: 60 km/h
